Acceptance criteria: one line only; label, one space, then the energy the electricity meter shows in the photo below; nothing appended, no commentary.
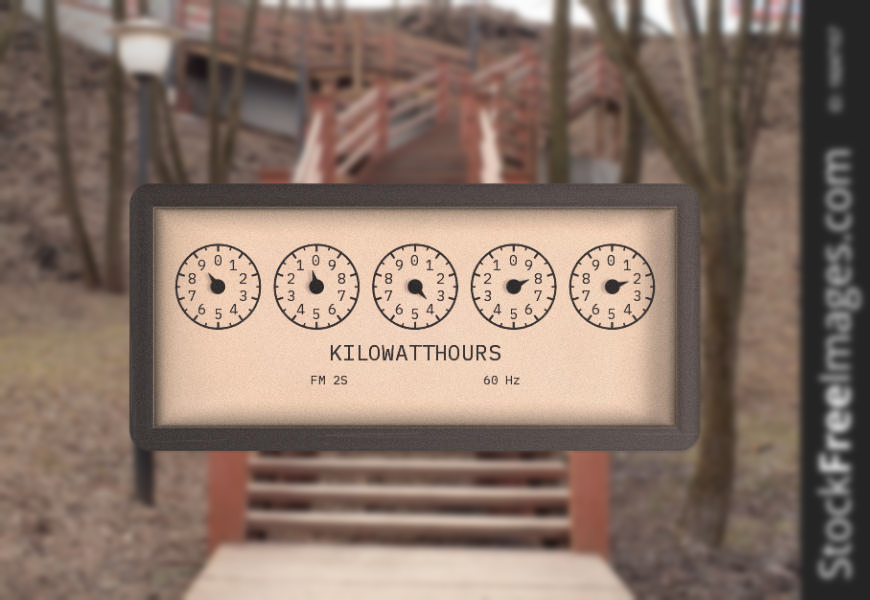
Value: 90382 kWh
